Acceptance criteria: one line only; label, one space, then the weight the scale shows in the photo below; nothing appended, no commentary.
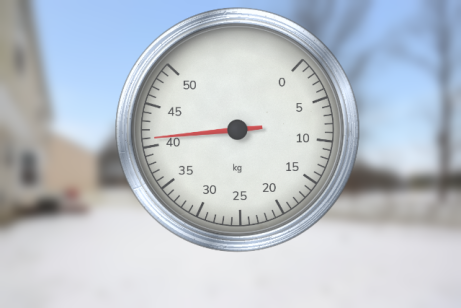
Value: 41 kg
